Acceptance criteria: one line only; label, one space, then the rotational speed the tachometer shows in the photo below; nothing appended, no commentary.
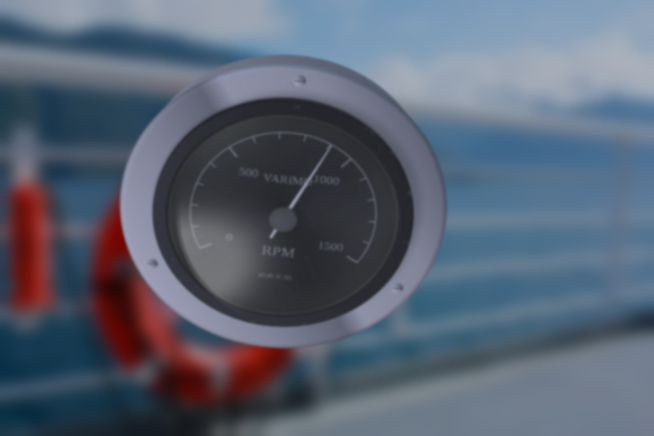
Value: 900 rpm
